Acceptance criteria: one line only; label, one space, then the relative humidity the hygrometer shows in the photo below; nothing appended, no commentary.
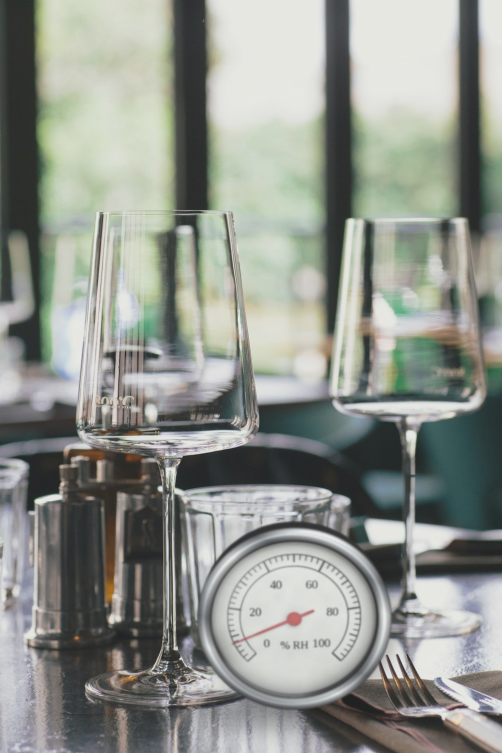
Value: 8 %
